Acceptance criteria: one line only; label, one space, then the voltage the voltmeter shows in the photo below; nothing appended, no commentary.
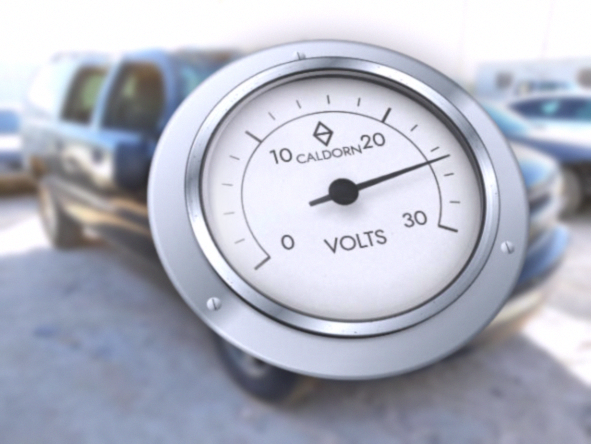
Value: 25 V
